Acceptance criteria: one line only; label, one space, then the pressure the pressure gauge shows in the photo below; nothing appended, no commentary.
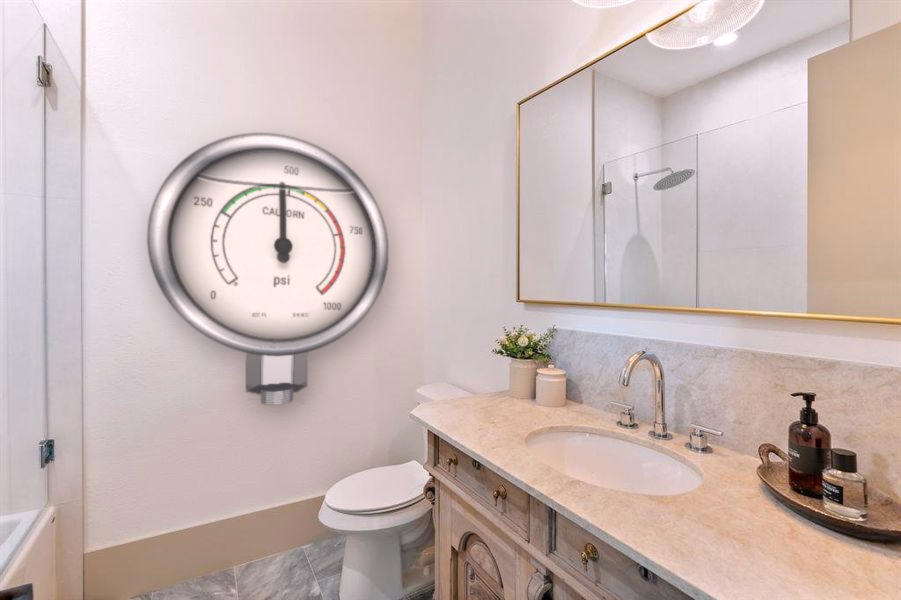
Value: 475 psi
